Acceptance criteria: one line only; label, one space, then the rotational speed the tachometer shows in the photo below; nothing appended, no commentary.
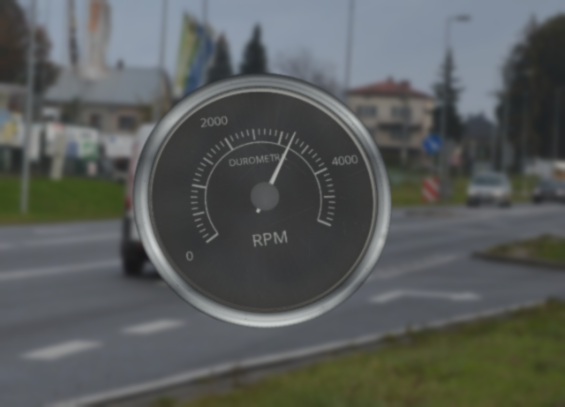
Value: 3200 rpm
